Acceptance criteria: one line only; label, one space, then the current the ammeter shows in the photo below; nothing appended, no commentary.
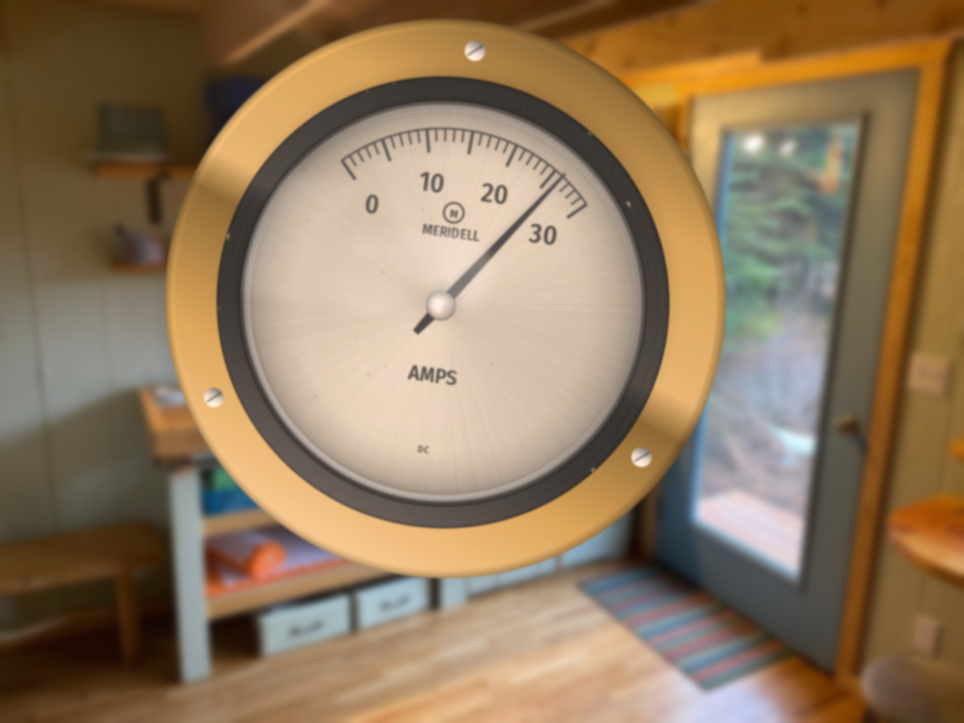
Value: 26 A
